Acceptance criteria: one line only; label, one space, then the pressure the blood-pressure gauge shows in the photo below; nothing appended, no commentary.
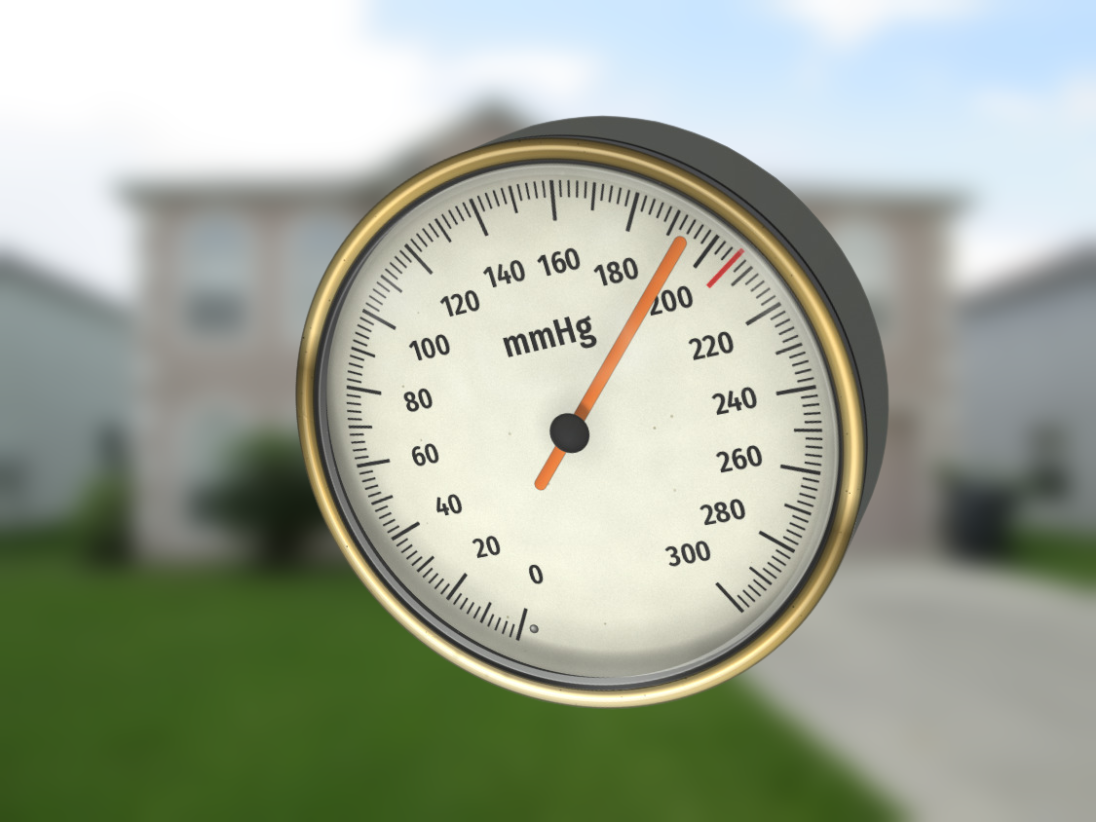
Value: 194 mmHg
